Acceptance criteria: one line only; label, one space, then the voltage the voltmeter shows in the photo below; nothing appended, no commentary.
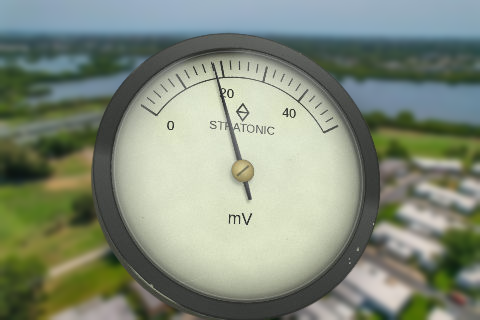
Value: 18 mV
